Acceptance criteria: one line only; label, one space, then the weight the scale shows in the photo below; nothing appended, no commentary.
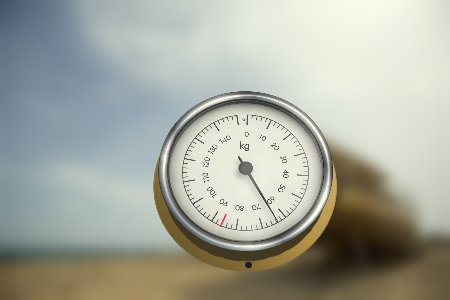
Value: 64 kg
